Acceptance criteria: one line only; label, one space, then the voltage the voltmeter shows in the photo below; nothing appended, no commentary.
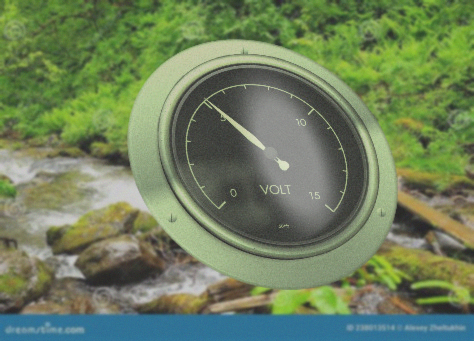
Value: 5 V
